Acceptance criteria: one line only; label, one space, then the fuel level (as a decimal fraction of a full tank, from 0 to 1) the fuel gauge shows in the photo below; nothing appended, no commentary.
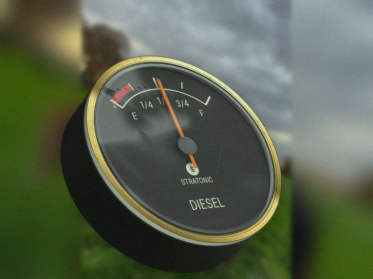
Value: 0.5
